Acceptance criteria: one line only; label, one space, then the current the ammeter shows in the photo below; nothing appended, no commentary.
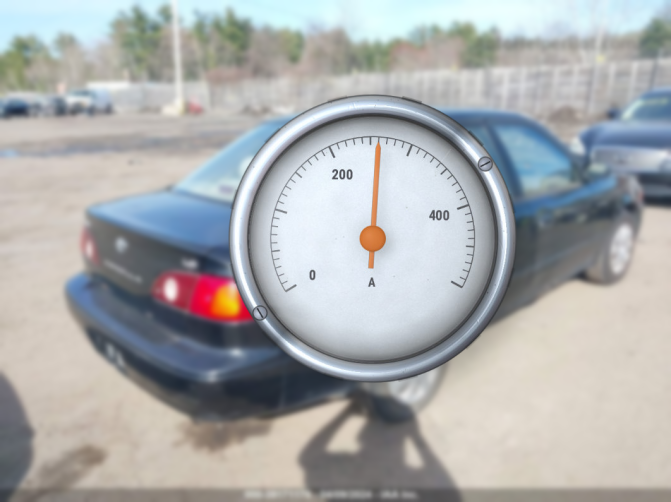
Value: 260 A
